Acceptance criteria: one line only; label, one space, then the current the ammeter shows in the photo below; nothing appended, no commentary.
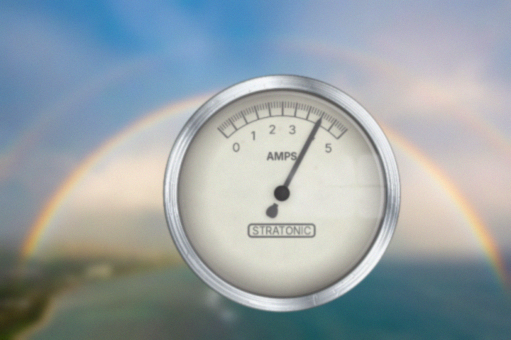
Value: 4 A
